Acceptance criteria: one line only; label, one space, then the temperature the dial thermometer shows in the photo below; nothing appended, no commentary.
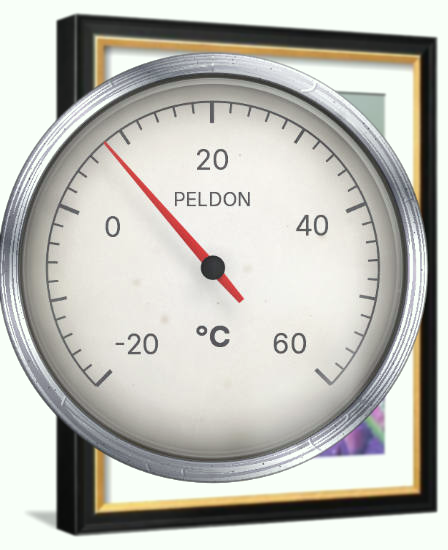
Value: 8 °C
